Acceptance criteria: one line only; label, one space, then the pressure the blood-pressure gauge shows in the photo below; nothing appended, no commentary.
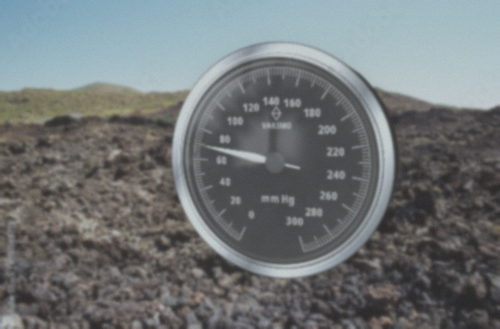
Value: 70 mmHg
